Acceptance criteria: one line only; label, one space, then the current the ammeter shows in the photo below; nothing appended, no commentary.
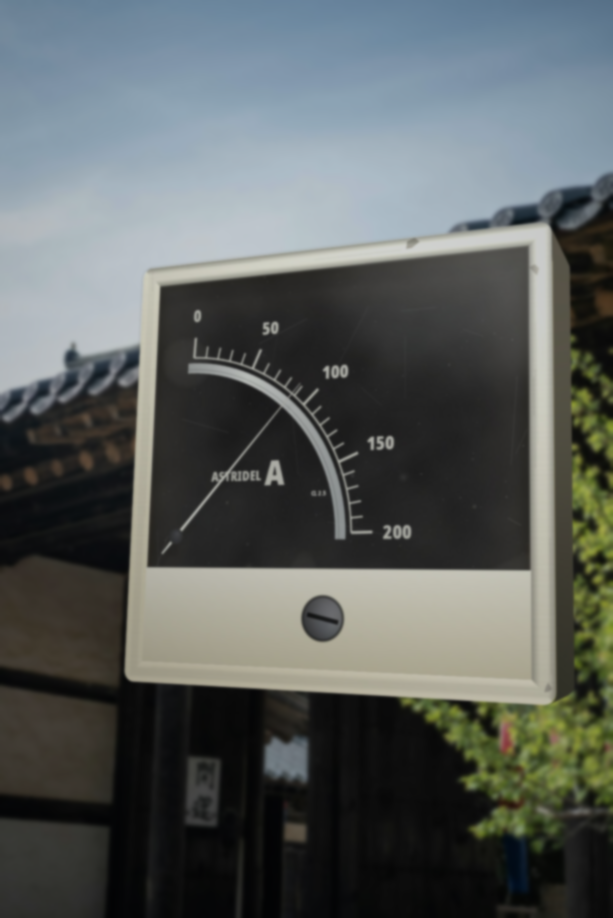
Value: 90 A
